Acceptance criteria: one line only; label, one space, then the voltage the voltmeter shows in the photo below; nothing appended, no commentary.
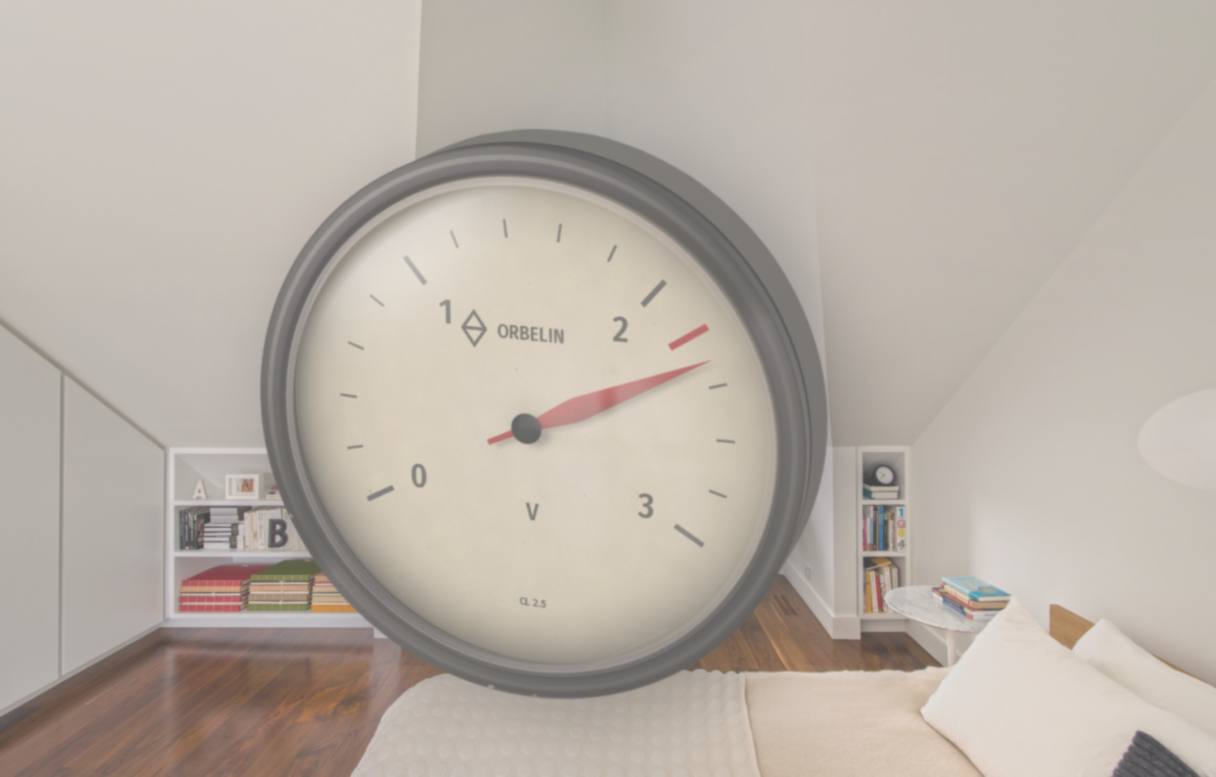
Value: 2.3 V
